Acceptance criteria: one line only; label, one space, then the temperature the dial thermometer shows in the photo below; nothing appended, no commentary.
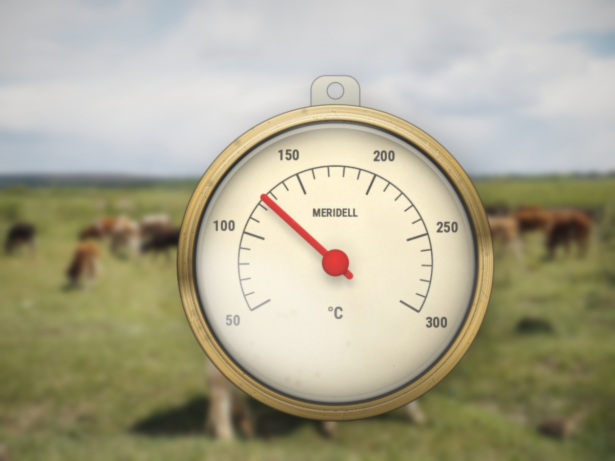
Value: 125 °C
